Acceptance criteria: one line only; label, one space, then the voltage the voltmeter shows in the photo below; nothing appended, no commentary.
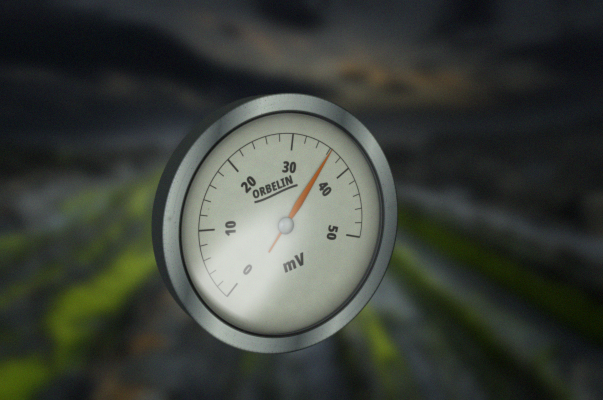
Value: 36 mV
